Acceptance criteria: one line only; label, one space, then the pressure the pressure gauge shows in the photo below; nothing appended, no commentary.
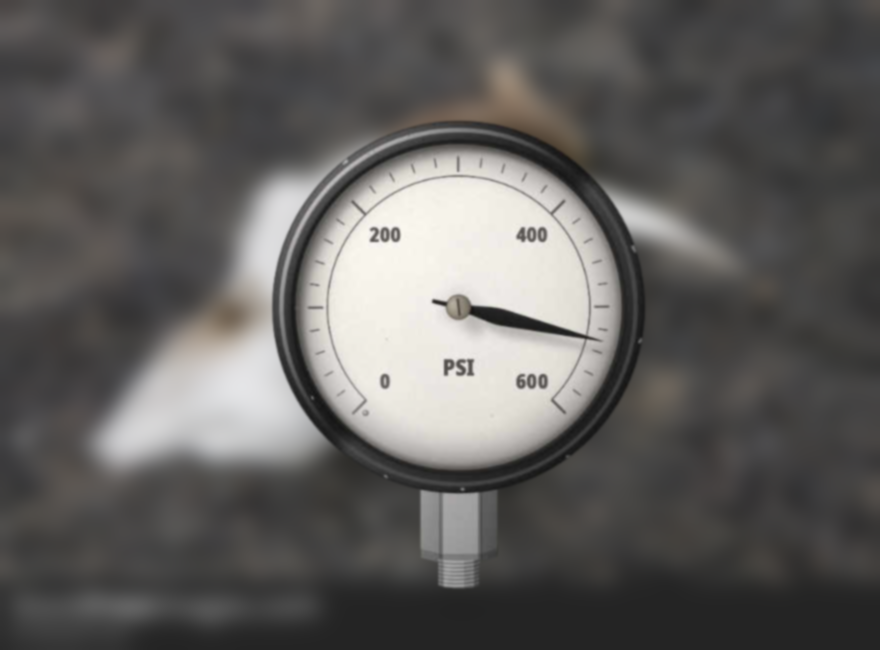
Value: 530 psi
